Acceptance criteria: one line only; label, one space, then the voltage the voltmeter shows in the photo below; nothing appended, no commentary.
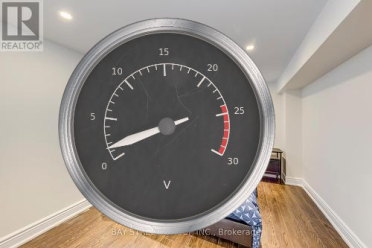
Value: 1.5 V
